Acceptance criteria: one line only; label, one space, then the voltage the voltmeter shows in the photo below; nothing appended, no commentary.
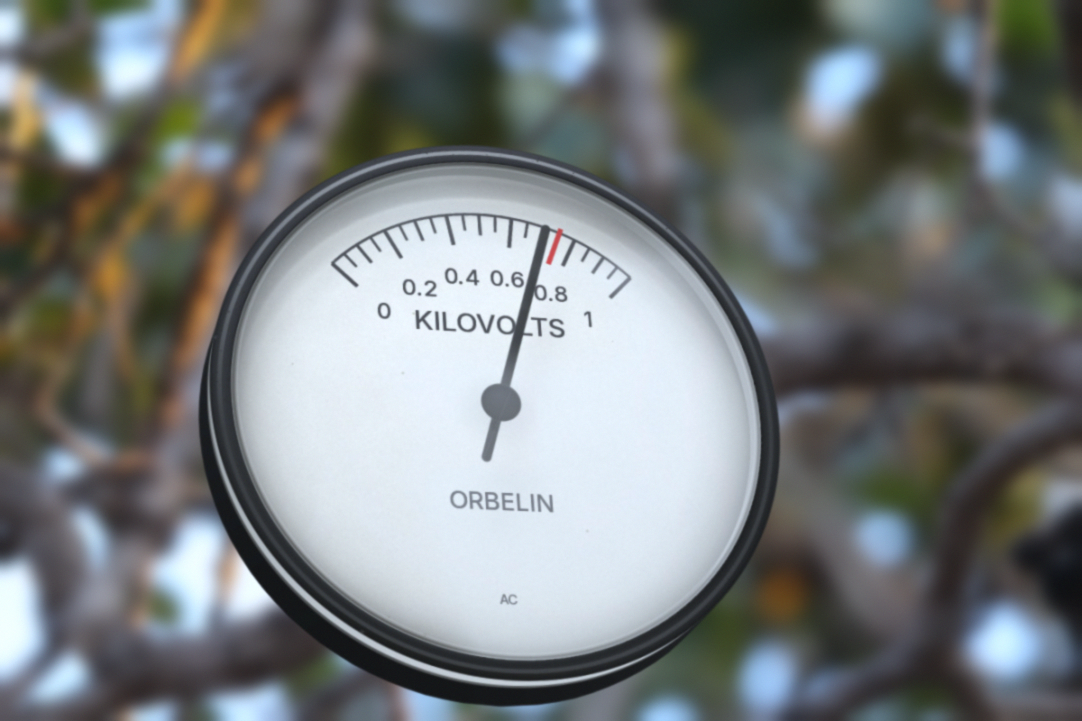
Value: 0.7 kV
